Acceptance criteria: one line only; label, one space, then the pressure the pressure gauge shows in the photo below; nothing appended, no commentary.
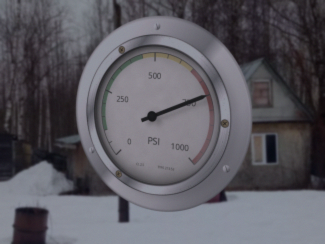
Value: 750 psi
